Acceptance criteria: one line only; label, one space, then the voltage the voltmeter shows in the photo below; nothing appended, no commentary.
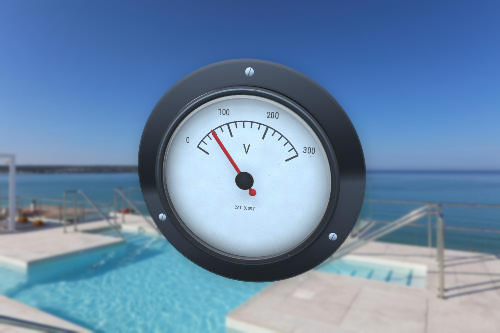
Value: 60 V
